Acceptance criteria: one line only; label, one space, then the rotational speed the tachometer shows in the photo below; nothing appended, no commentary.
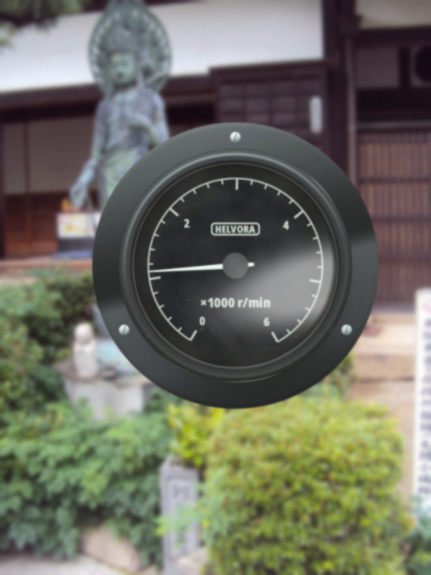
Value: 1100 rpm
